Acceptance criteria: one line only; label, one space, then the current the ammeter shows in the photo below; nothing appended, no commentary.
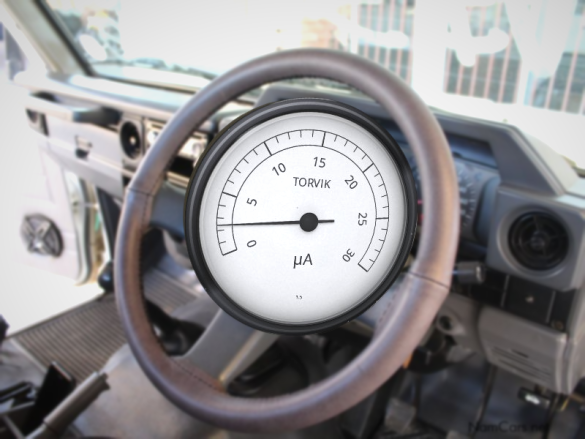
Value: 2.5 µA
